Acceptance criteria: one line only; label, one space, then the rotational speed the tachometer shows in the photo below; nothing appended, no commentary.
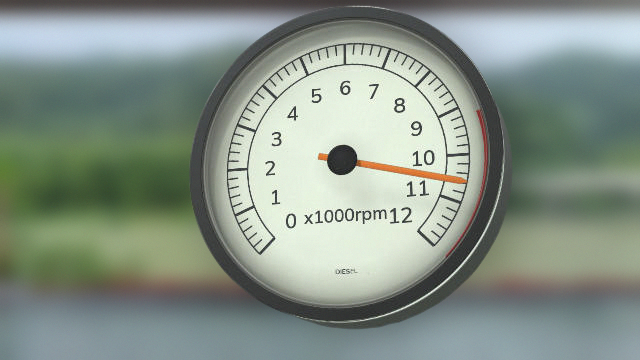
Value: 10600 rpm
